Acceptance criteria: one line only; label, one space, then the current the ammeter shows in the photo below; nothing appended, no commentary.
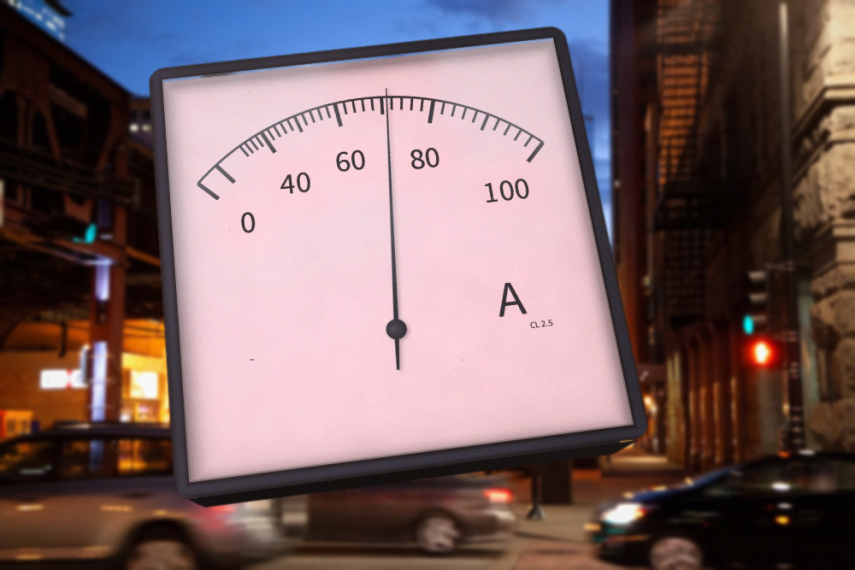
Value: 71 A
